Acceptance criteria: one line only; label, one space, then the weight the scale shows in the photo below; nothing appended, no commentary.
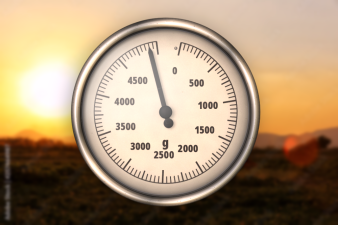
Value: 4900 g
